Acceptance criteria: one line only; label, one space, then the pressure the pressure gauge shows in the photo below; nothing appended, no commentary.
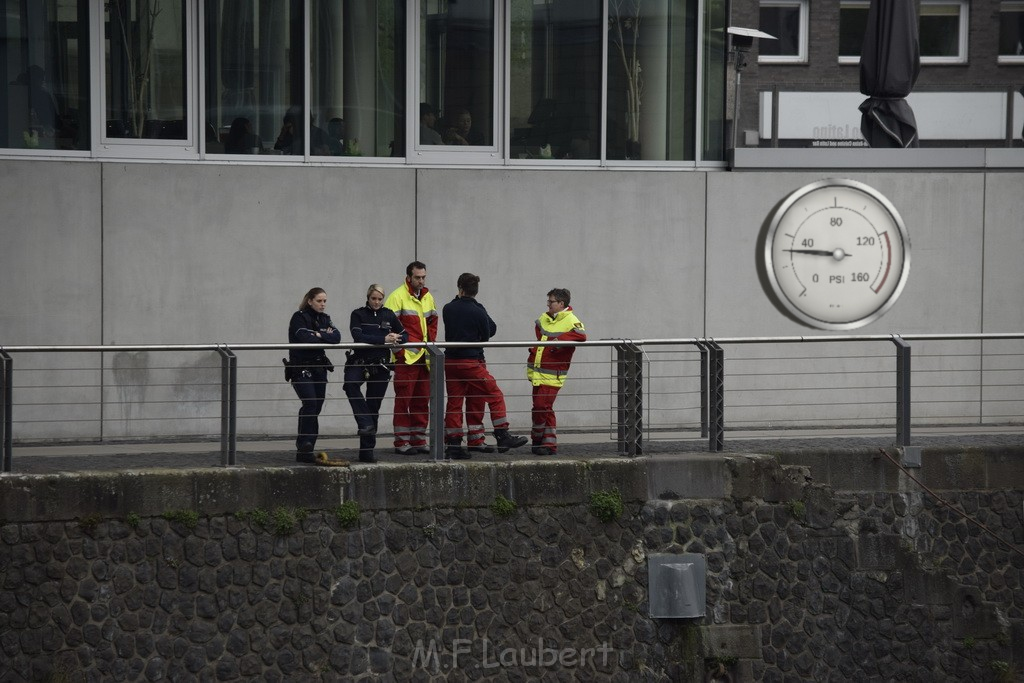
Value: 30 psi
